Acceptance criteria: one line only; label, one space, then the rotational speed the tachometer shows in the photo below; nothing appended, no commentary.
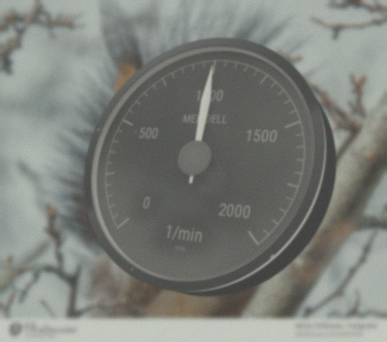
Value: 1000 rpm
